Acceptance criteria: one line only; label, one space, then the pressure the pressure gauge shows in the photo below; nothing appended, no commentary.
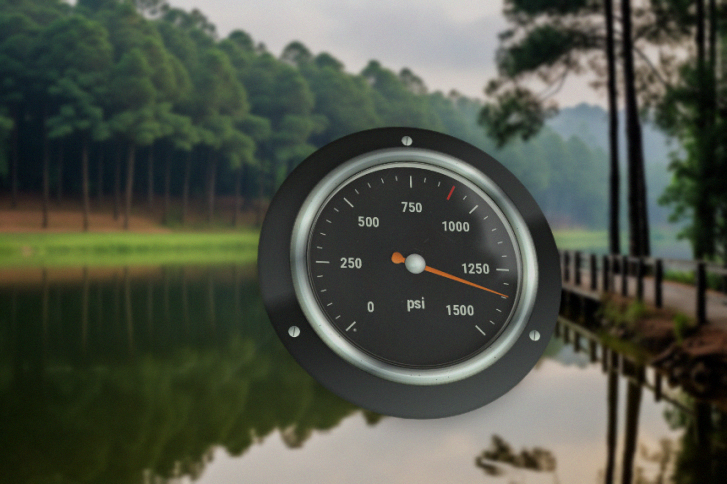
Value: 1350 psi
